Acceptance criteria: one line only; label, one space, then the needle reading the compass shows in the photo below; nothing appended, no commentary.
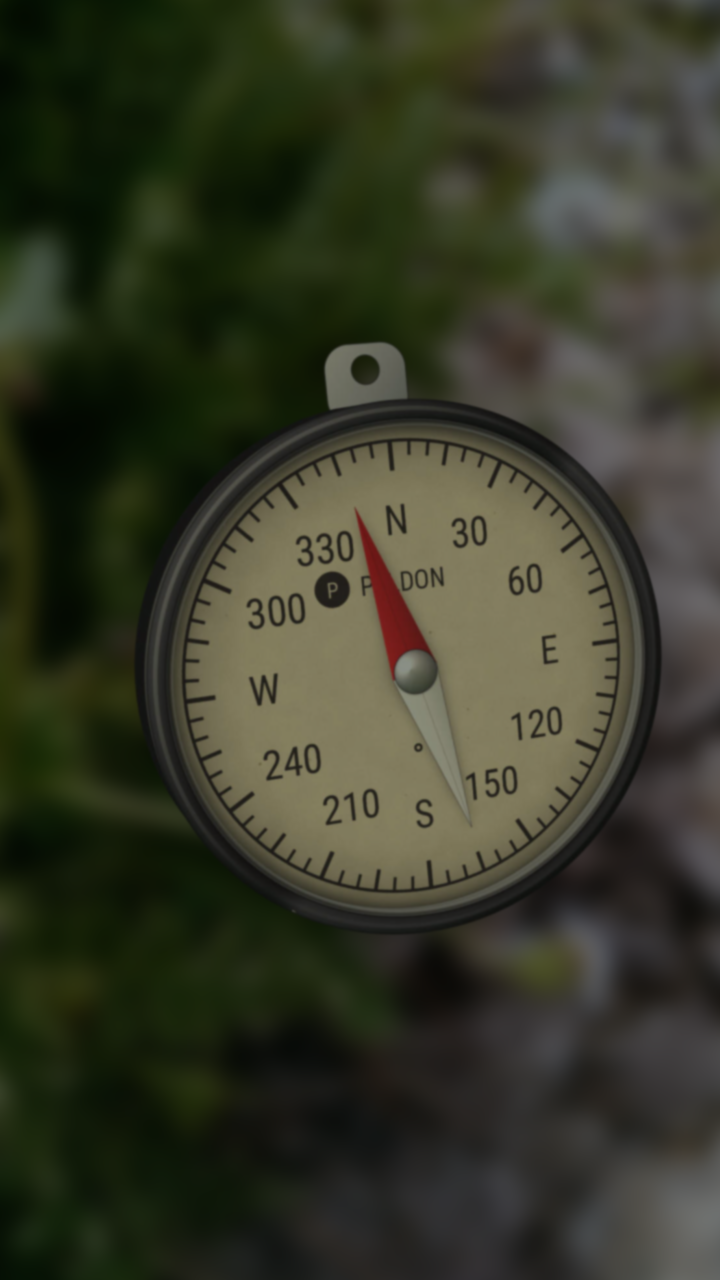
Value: 345 °
